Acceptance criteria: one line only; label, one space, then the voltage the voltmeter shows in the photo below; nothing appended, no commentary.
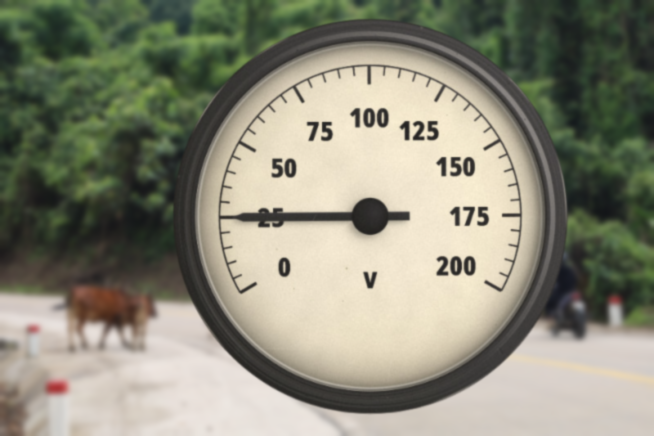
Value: 25 V
